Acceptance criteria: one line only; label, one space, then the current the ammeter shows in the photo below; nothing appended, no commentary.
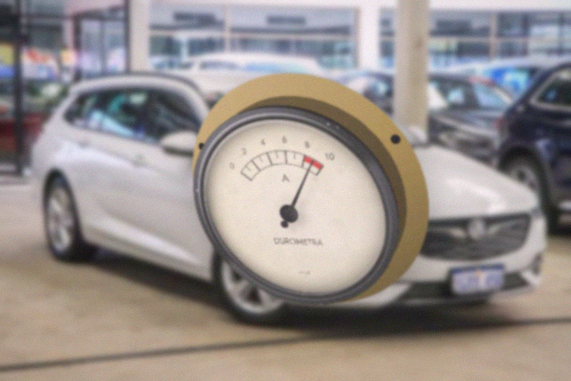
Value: 9 A
